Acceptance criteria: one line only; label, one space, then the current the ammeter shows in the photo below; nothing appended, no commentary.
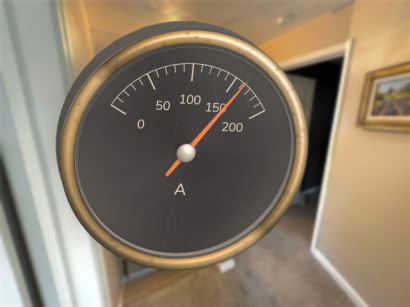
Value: 160 A
